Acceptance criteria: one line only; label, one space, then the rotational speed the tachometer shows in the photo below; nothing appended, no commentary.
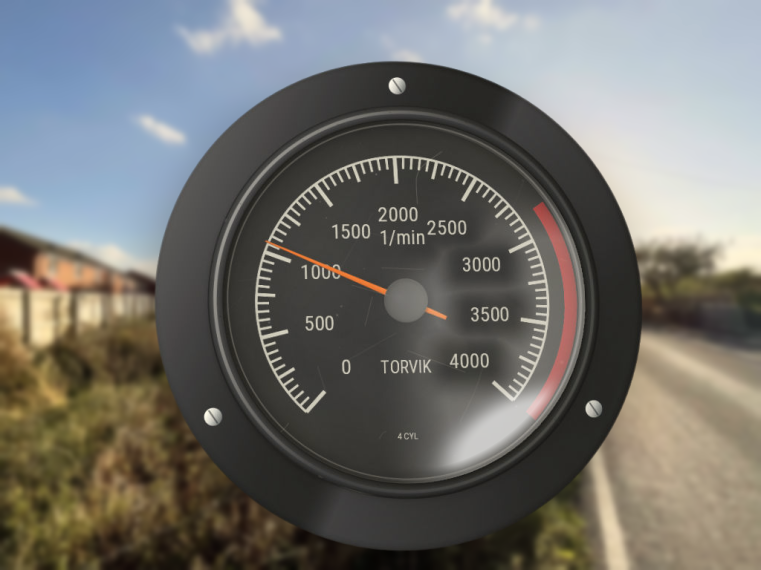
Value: 1050 rpm
